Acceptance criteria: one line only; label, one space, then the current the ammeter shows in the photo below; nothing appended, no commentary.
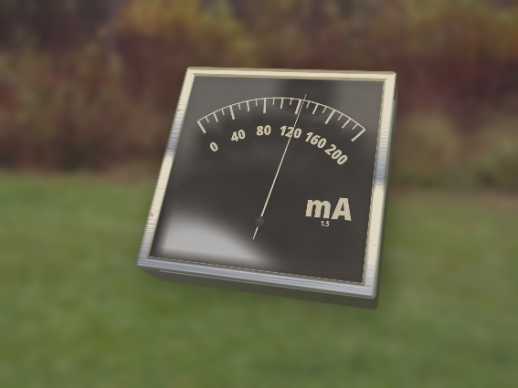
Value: 125 mA
